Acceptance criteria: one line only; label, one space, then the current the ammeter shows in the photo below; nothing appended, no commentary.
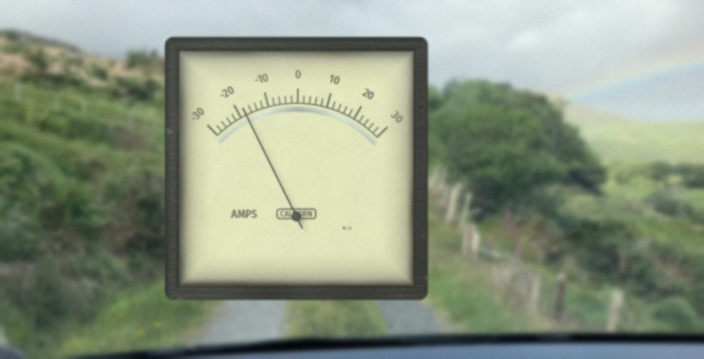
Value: -18 A
